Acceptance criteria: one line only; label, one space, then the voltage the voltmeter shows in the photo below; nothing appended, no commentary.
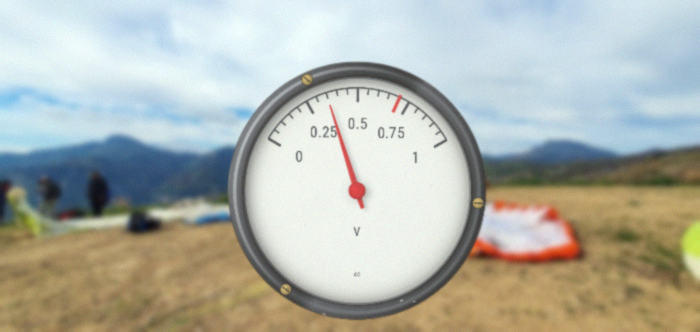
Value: 0.35 V
